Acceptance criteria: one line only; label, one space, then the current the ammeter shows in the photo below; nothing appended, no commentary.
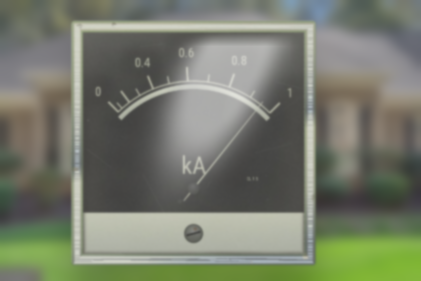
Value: 0.95 kA
